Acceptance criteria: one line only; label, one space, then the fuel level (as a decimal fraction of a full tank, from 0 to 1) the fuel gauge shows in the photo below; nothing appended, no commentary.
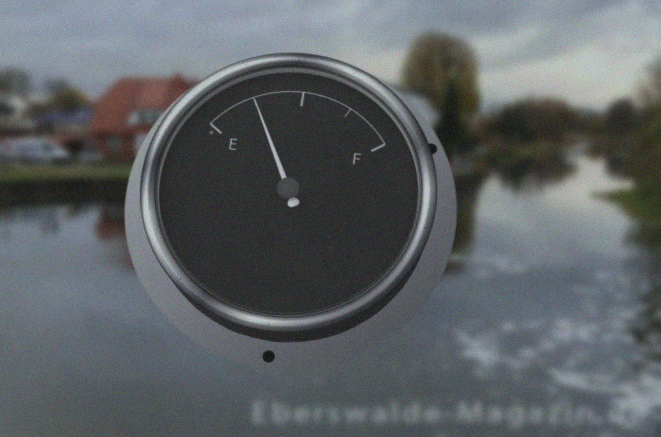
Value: 0.25
